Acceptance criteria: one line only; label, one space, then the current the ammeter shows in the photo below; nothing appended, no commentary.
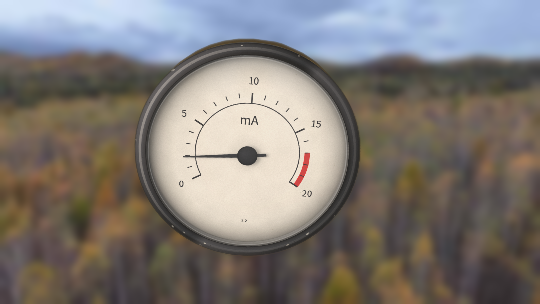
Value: 2 mA
